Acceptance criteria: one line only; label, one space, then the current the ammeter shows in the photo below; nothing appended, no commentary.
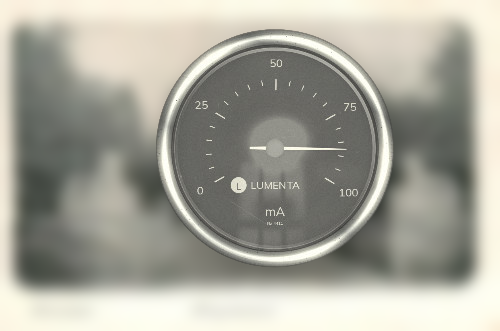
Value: 87.5 mA
